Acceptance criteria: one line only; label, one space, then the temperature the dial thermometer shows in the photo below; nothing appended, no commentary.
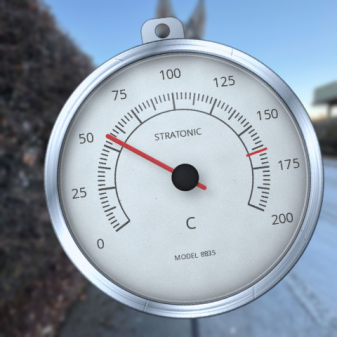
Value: 55 °C
